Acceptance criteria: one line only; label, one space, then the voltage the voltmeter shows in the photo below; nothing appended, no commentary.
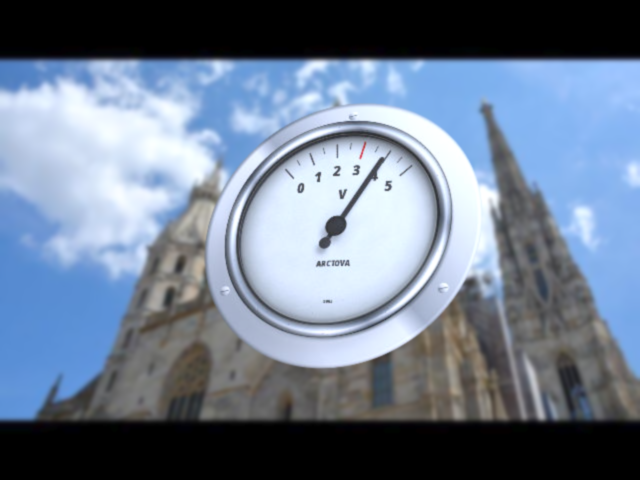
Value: 4 V
